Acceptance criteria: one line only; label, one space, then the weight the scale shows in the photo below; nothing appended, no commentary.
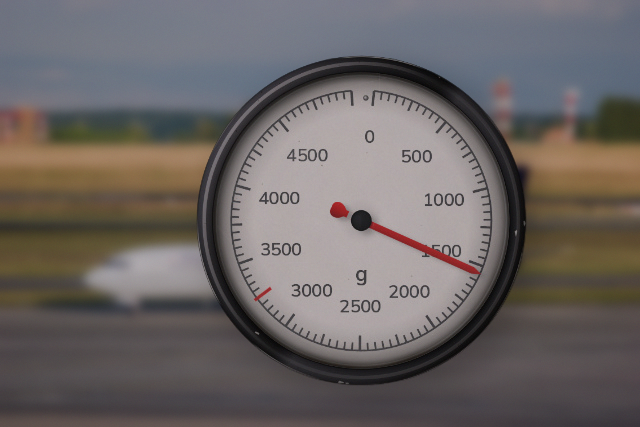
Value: 1550 g
